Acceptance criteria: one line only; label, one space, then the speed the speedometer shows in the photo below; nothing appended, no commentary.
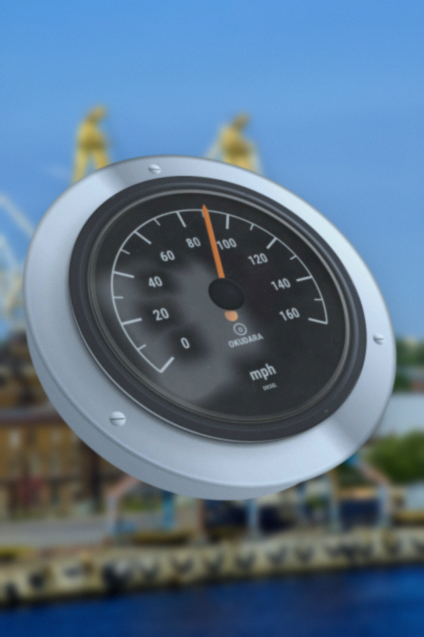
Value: 90 mph
